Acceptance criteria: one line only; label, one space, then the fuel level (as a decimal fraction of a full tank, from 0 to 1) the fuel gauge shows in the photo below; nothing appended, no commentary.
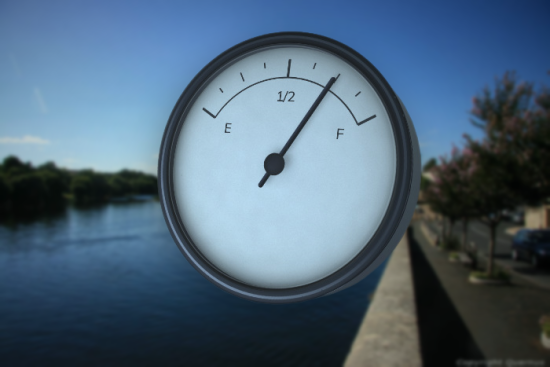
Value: 0.75
